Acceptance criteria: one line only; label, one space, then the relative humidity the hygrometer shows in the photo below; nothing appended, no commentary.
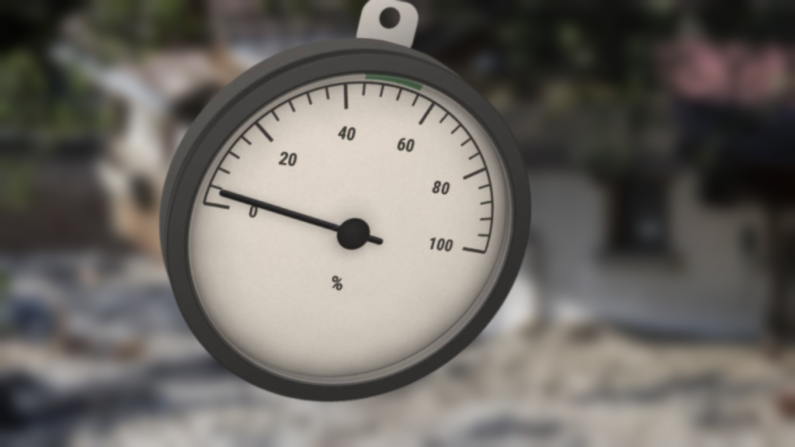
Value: 4 %
